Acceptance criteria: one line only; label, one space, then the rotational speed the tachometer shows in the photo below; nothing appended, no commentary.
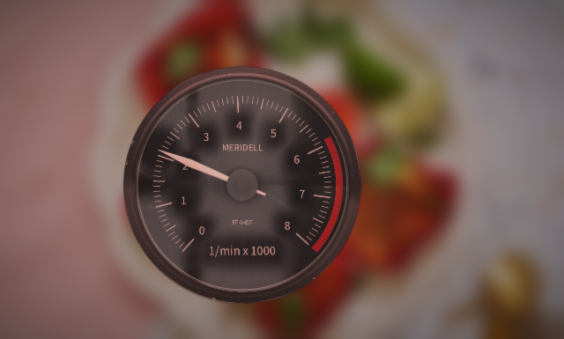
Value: 2100 rpm
